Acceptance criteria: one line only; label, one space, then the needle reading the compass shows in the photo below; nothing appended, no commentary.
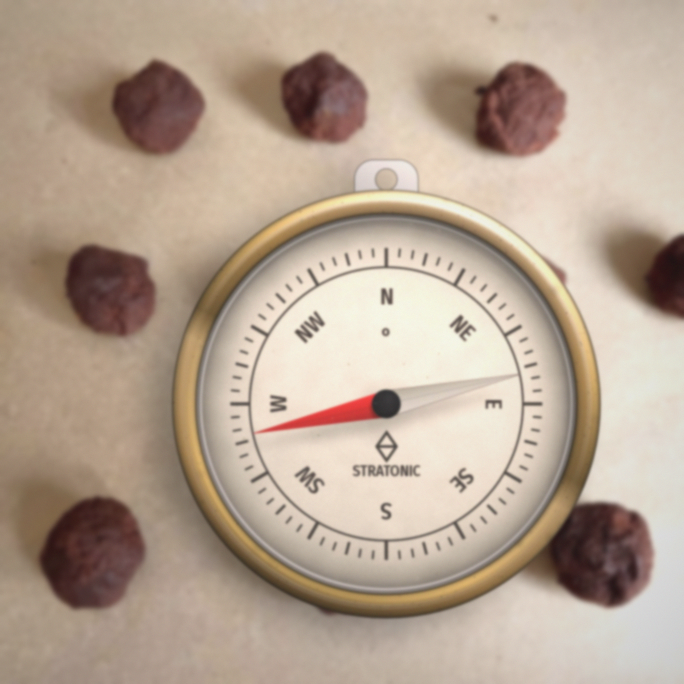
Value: 257.5 °
